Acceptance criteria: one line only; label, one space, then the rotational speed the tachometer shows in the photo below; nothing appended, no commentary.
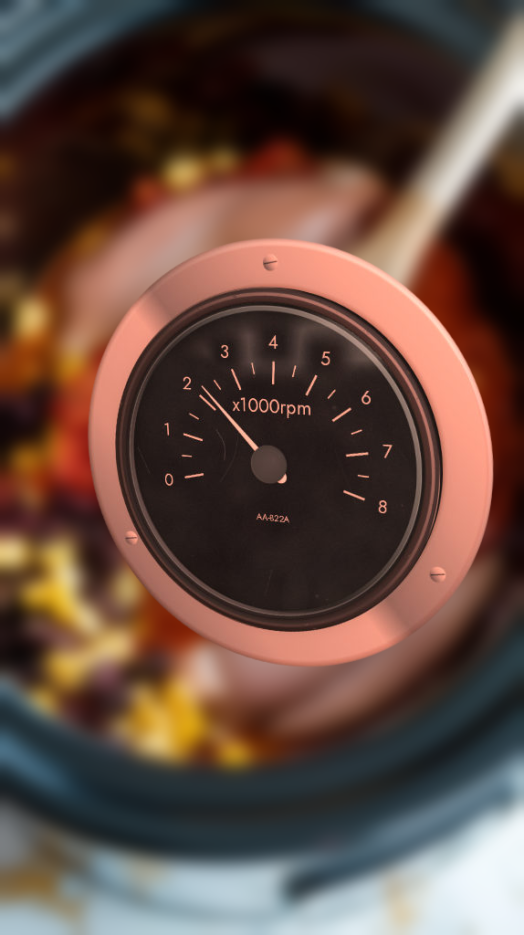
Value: 2250 rpm
